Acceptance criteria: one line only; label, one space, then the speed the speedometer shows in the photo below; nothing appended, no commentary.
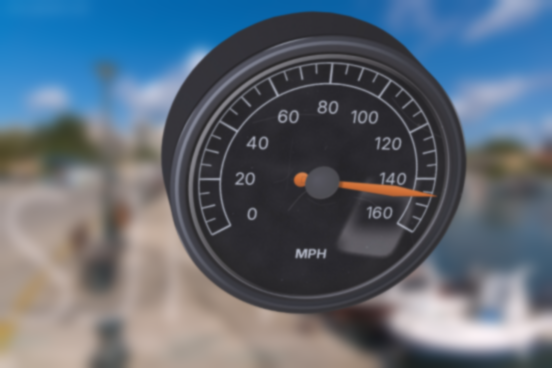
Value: 145 mph
